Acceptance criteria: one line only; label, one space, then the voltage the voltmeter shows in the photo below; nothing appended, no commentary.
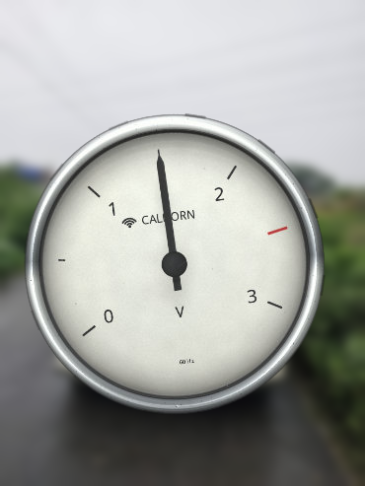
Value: 1.5 V
